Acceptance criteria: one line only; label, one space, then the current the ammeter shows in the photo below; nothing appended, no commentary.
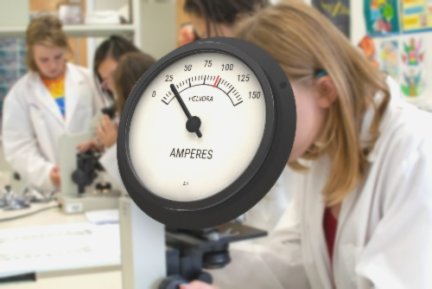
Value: 25 A
